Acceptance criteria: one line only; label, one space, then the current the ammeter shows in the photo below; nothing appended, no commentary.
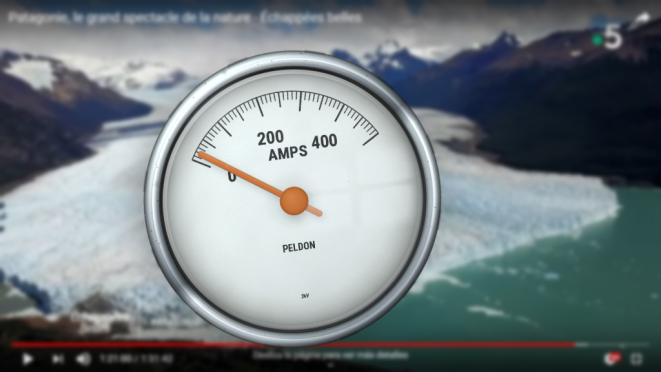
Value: 20 A
